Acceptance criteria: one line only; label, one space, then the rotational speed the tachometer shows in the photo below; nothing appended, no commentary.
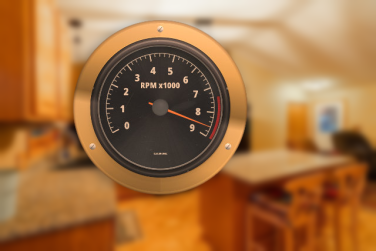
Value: 8600 rpm
